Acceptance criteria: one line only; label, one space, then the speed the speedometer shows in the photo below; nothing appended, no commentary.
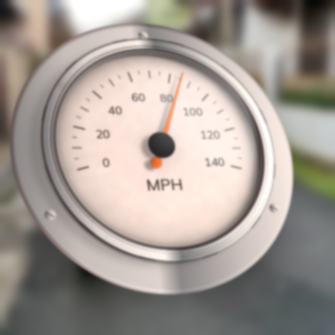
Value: 85 mph
